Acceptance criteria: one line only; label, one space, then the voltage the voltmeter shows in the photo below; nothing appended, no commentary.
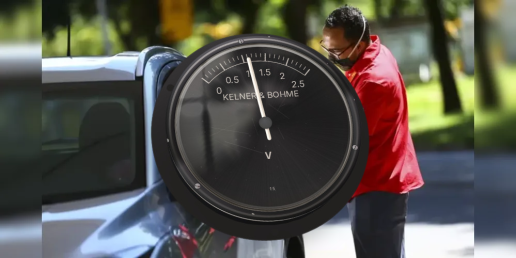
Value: 1.1 V
